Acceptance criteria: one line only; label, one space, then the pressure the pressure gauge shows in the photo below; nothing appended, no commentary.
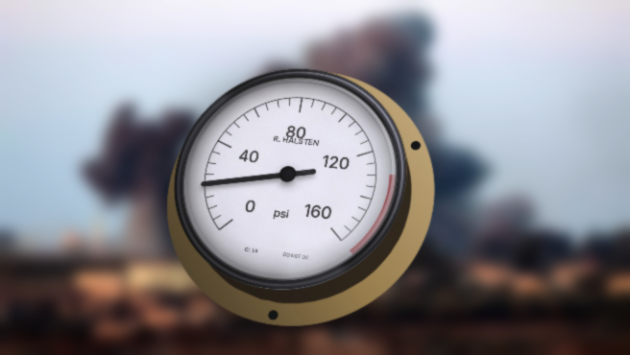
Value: 20 psi
